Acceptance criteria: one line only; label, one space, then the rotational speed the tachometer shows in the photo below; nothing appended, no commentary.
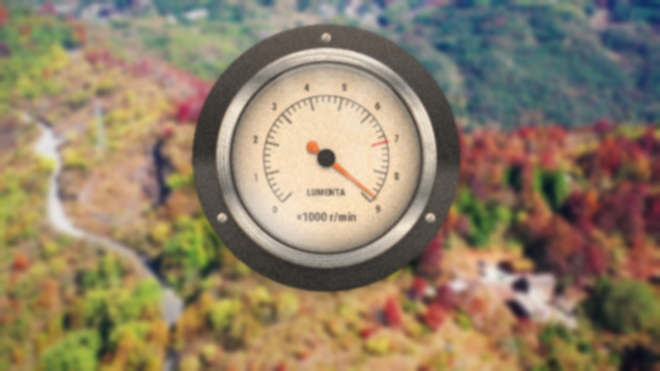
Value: 8800 rpm
